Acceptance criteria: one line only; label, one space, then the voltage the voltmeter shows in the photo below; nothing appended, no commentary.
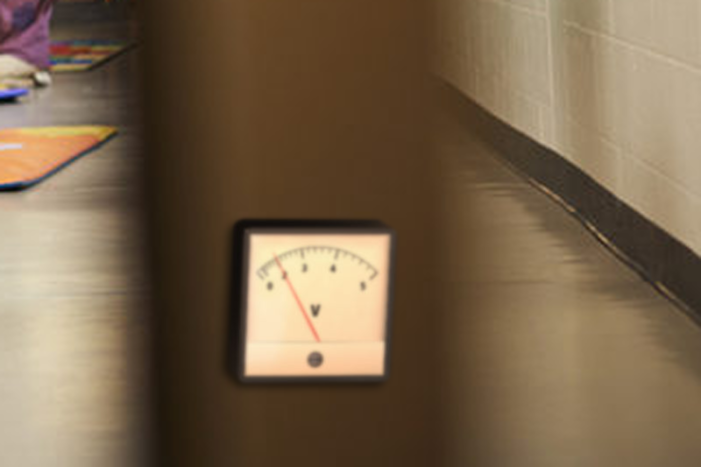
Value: 2 V
